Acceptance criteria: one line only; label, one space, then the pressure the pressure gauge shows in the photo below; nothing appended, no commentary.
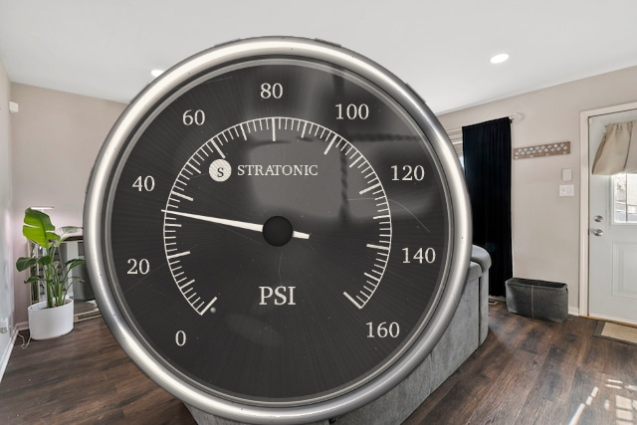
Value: 34 psi
